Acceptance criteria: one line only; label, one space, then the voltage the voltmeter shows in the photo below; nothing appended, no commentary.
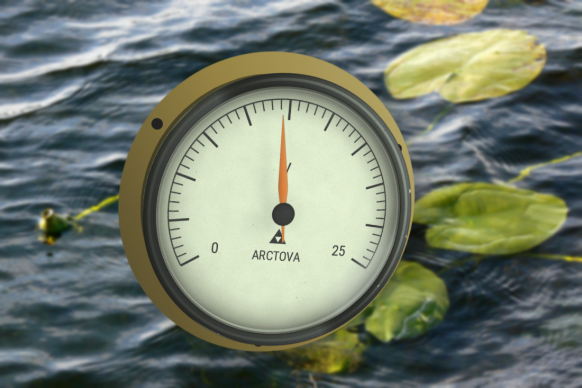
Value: 12 V
